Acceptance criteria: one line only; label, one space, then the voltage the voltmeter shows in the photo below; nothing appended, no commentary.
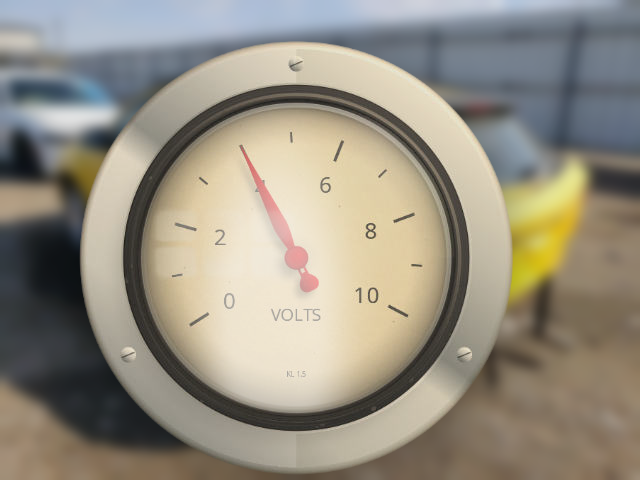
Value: 4 V
